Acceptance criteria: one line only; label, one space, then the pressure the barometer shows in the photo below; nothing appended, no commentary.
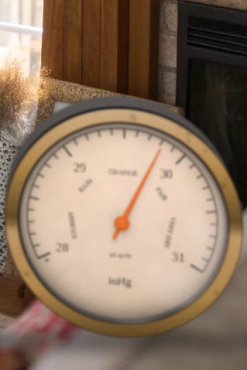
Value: 29.8 inHg
